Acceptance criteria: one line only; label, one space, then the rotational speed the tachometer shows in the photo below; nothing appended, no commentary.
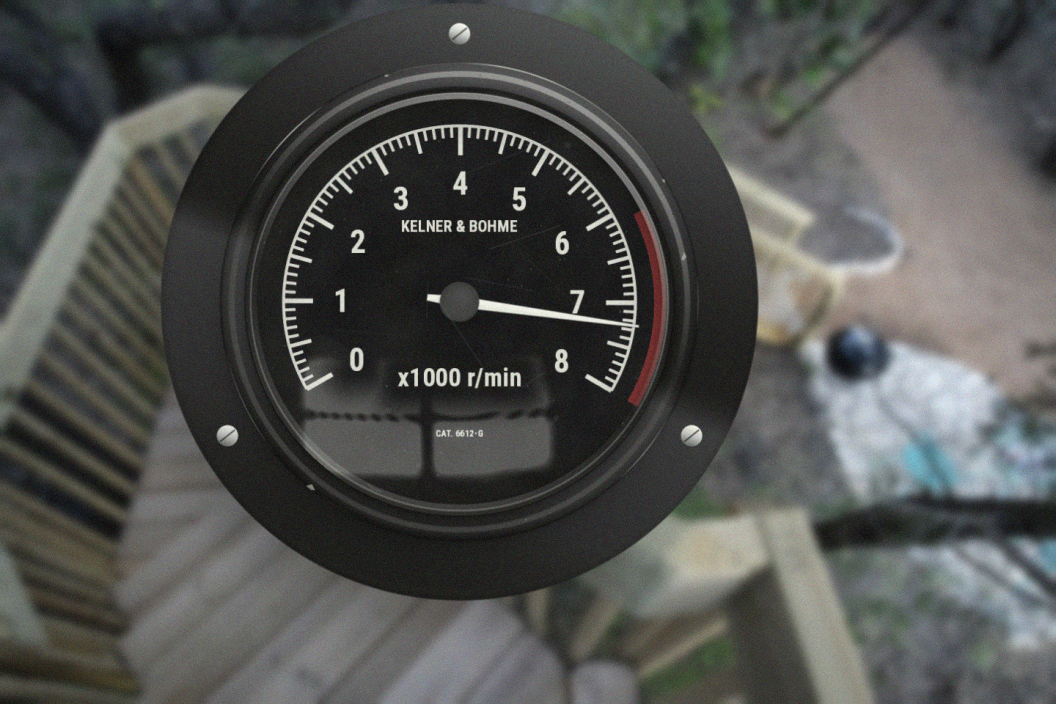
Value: 7250 rpm
